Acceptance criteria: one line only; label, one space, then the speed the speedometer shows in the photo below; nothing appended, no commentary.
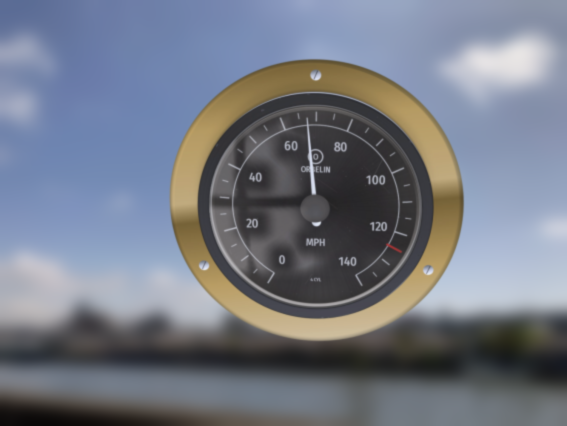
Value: 67.5 mph
